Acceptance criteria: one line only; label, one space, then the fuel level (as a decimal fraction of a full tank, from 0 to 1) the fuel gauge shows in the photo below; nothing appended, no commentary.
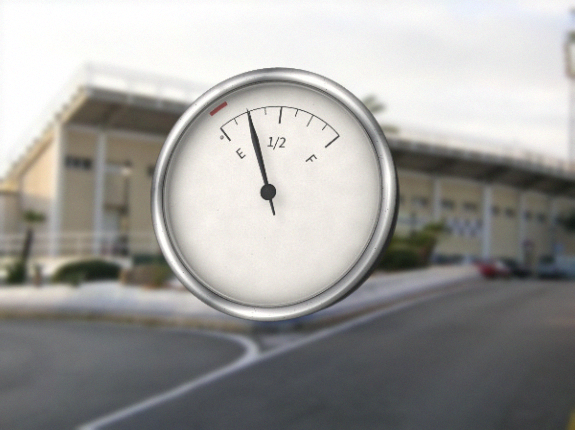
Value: 0.25
